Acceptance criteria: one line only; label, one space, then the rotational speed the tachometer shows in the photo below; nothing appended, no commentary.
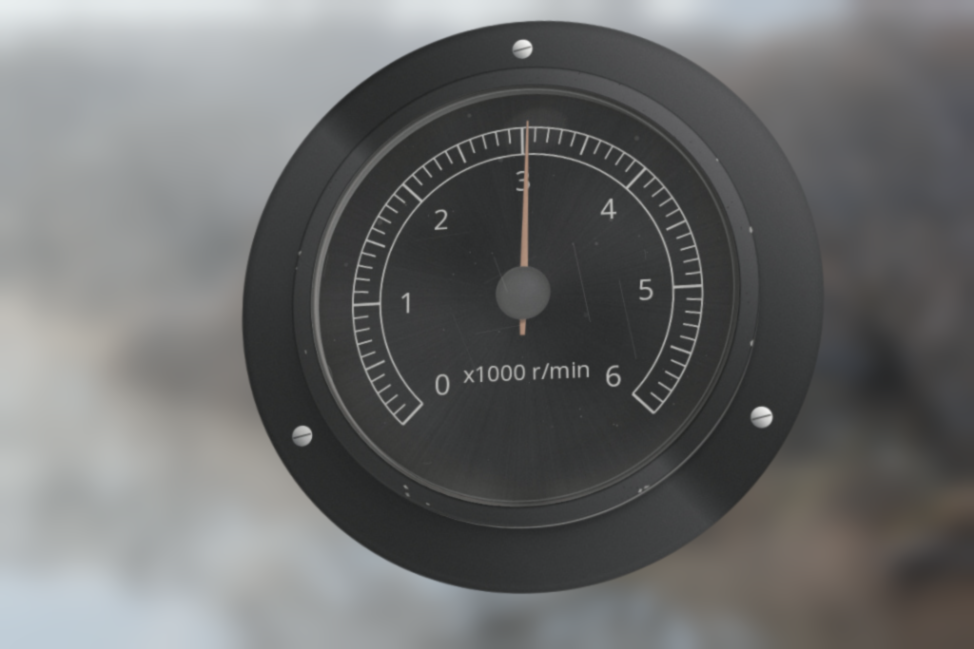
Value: 3050 rpm
